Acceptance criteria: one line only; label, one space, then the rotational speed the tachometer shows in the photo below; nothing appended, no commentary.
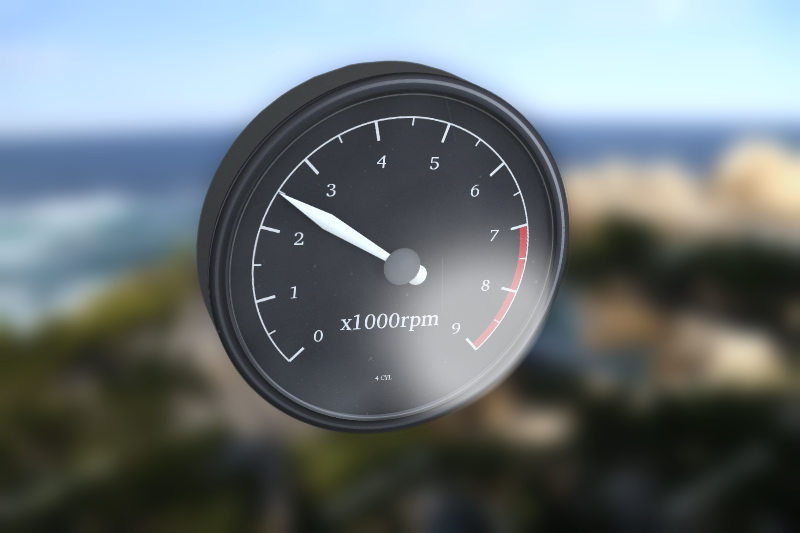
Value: 2500 rpm
